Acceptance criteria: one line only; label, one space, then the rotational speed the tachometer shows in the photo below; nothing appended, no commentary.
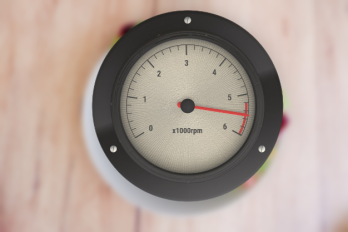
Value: 5500 rpm
